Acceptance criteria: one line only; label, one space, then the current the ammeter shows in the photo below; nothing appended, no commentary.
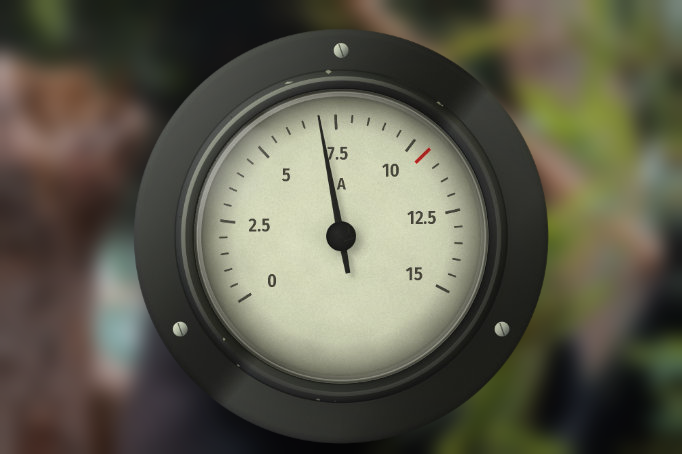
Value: 7 A
